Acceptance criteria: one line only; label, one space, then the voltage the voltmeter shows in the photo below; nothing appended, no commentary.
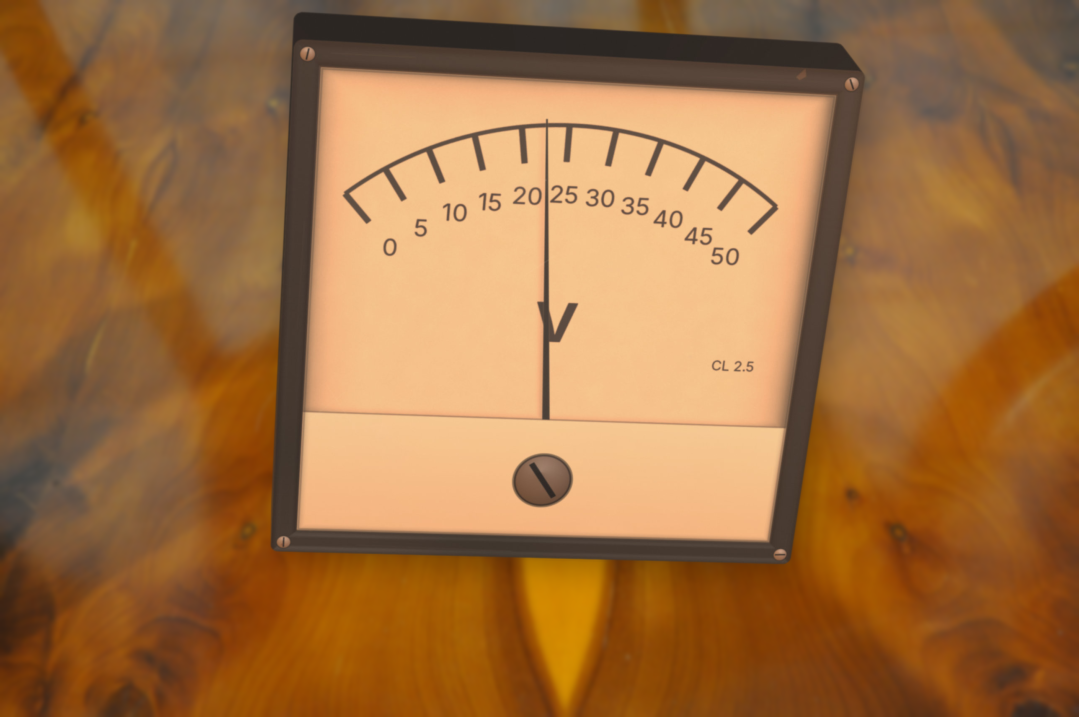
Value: 22.5 V
